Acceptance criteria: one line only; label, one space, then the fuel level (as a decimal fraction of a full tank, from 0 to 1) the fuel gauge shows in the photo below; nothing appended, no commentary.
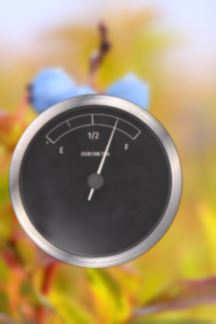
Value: 0.75
